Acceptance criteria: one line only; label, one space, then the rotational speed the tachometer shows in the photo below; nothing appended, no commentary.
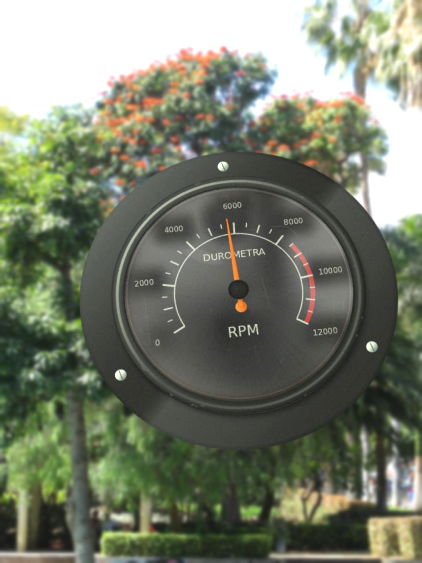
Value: 5750 rpm
